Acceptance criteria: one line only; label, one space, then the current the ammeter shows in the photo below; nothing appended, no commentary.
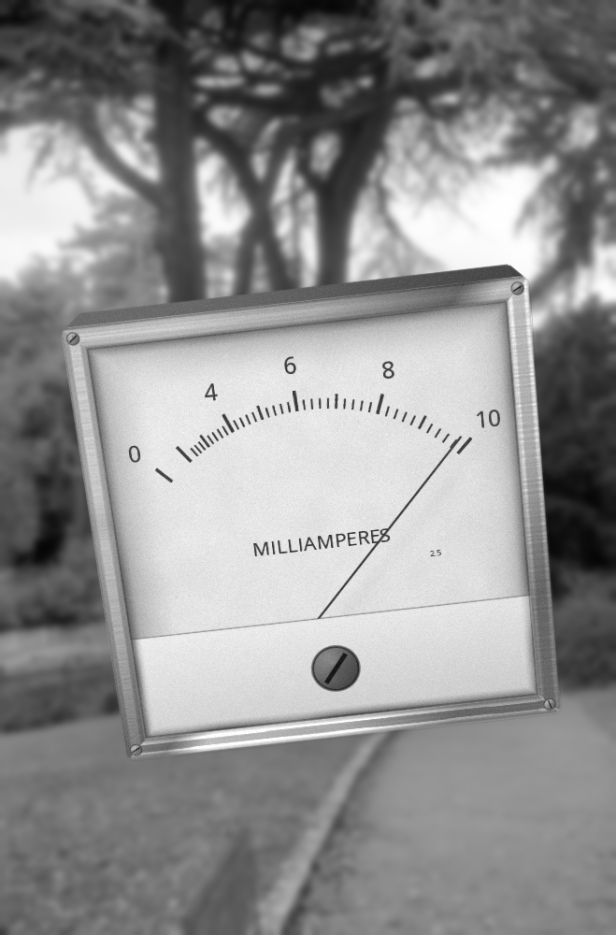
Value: 9.8 mA
